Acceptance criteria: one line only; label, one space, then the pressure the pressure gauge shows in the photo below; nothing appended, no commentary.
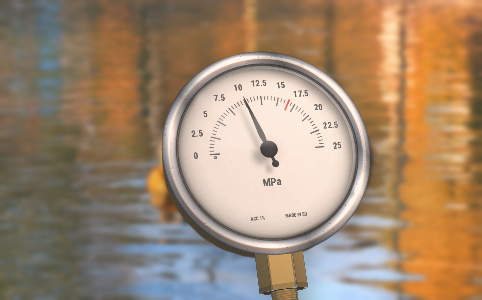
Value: 10 MPa
